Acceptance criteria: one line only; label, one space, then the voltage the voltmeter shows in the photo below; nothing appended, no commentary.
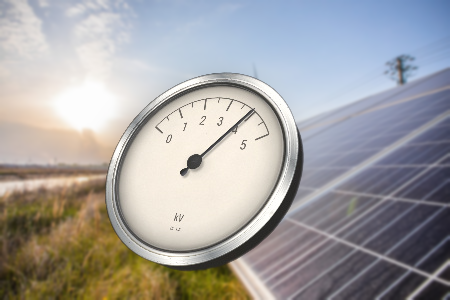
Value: 4 kV
